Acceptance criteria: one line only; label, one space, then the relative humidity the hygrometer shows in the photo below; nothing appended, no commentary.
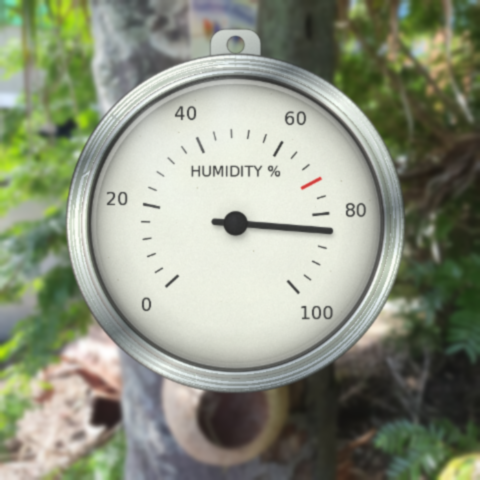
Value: 84 %
